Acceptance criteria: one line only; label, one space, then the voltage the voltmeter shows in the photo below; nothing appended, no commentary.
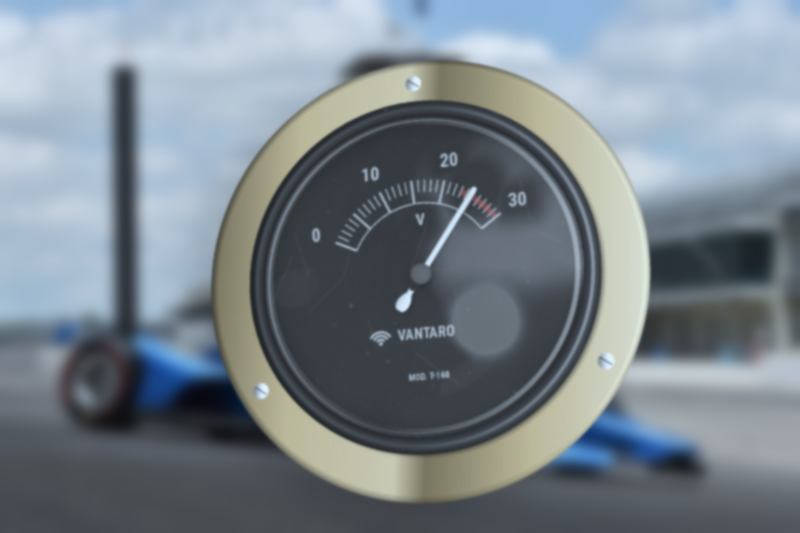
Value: 25 V
